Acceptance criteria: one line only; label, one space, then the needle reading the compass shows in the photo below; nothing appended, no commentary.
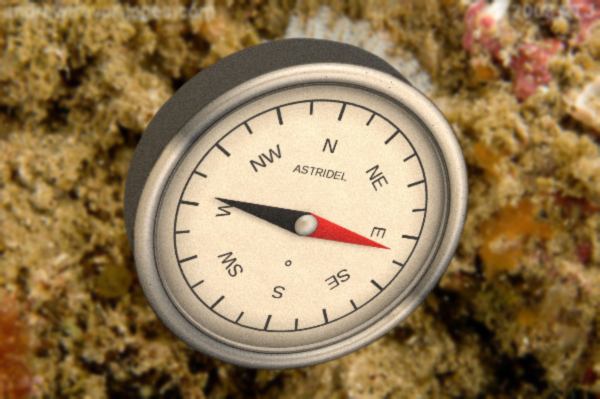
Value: 97.5 °
